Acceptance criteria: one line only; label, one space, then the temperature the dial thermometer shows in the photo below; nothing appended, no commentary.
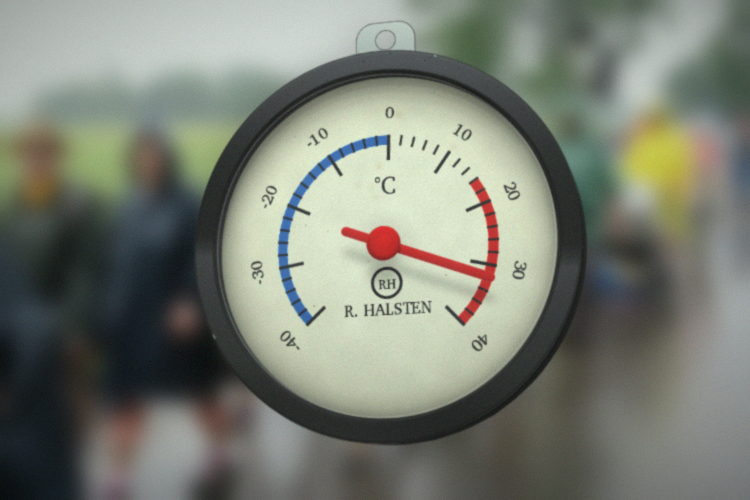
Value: 32 °C
